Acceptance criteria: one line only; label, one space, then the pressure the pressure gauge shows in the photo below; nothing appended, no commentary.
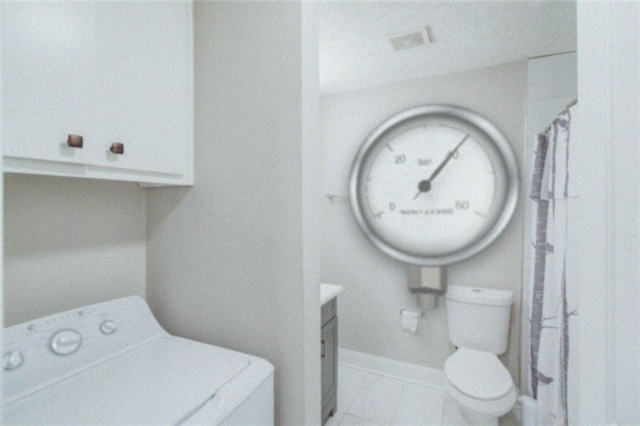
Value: 40 bar
